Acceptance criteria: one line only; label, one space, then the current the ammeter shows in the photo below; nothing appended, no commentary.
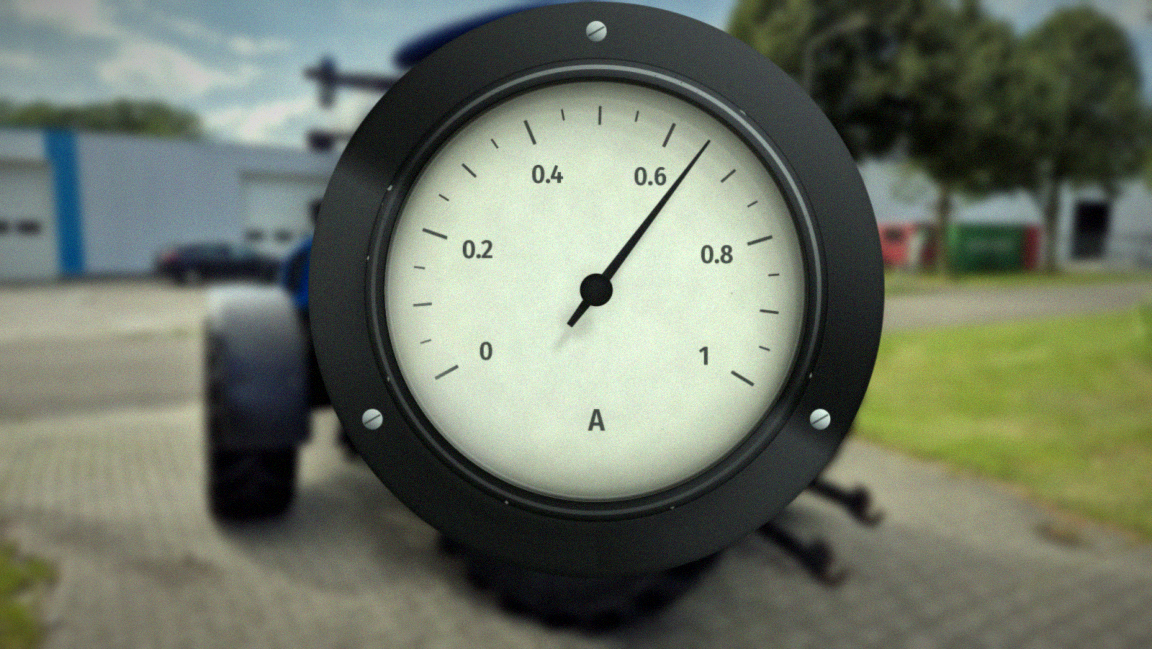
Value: 0.65 A
